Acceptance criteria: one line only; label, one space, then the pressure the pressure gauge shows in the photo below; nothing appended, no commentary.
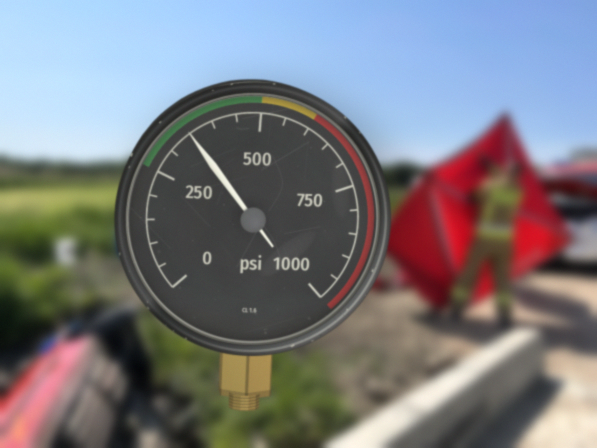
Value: 350 psi
